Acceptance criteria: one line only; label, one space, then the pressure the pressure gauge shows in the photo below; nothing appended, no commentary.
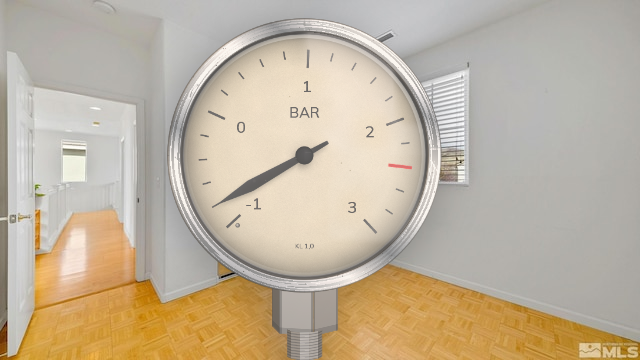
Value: -0.8 bar
